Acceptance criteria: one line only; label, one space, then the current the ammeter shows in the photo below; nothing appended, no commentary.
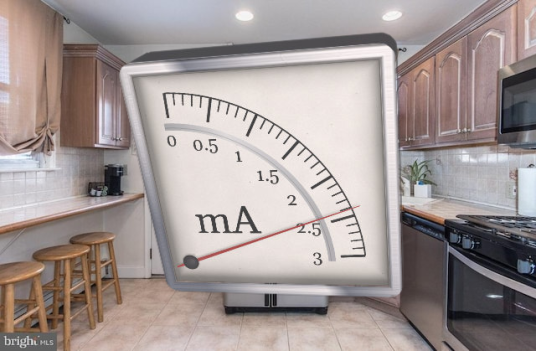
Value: 2.4 mA
